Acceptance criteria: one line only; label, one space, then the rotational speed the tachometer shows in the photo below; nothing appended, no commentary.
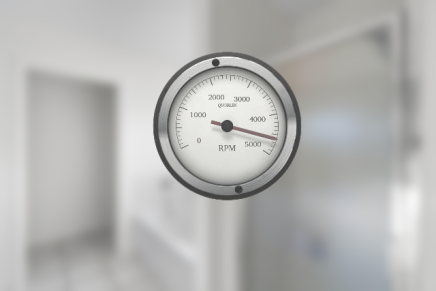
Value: 4600 rpm
